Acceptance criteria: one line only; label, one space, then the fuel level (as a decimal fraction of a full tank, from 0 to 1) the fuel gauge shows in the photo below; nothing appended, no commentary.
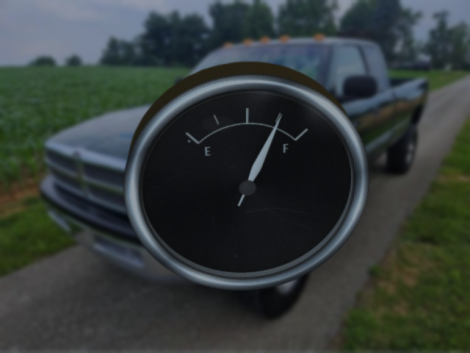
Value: 0.75
